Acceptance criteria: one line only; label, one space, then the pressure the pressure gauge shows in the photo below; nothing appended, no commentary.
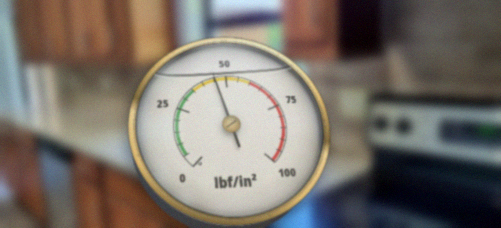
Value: 45 psi
